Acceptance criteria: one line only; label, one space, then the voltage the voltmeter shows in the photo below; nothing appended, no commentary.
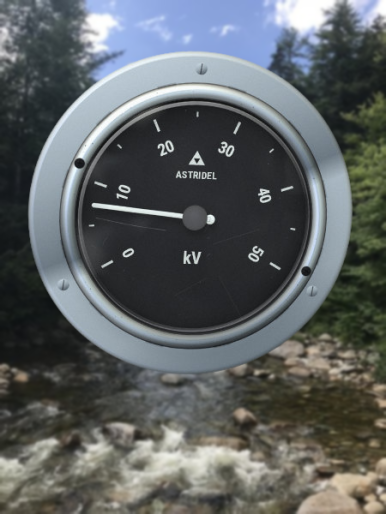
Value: 7.5 kV
